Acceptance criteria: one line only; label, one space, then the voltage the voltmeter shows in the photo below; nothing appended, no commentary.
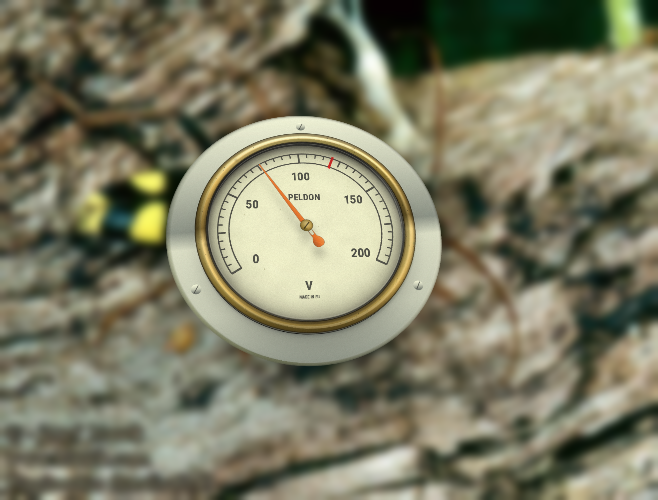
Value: 75 V
